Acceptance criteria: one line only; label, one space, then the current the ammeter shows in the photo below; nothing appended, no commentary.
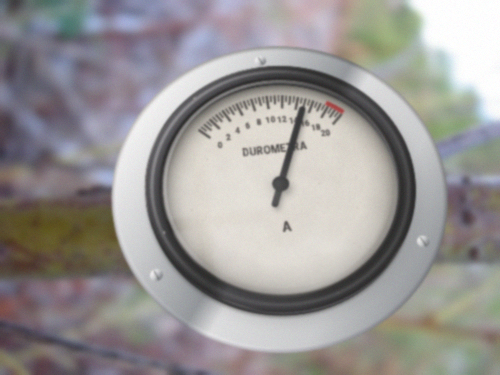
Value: 15 A
